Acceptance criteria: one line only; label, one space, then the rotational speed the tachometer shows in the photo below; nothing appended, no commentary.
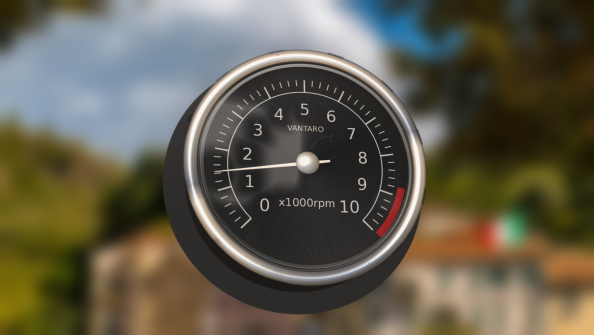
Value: 1400 rpm
